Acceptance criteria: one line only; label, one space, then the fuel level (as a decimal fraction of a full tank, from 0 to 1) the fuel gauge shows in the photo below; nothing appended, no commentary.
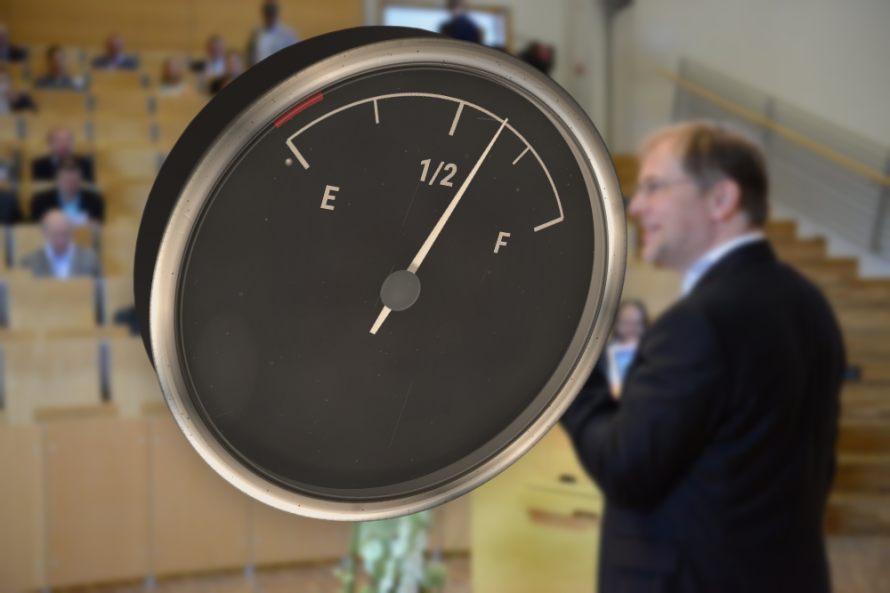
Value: 0.625
